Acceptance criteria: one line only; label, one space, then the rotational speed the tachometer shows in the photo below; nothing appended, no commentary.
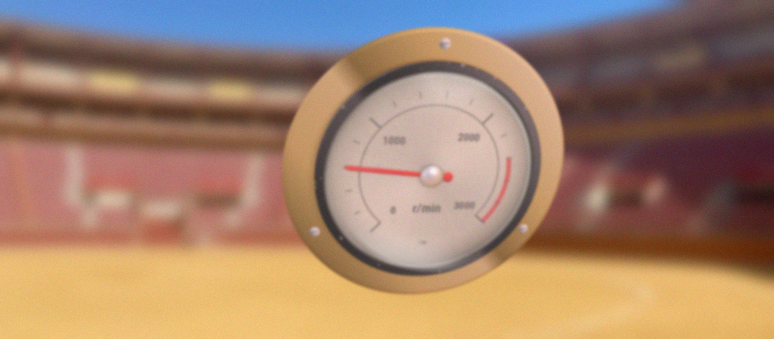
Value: 600 rpm
